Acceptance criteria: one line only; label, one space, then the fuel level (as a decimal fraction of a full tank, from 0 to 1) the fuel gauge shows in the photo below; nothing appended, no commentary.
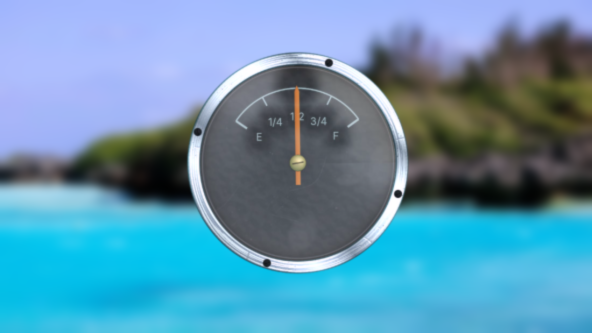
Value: 0.5
